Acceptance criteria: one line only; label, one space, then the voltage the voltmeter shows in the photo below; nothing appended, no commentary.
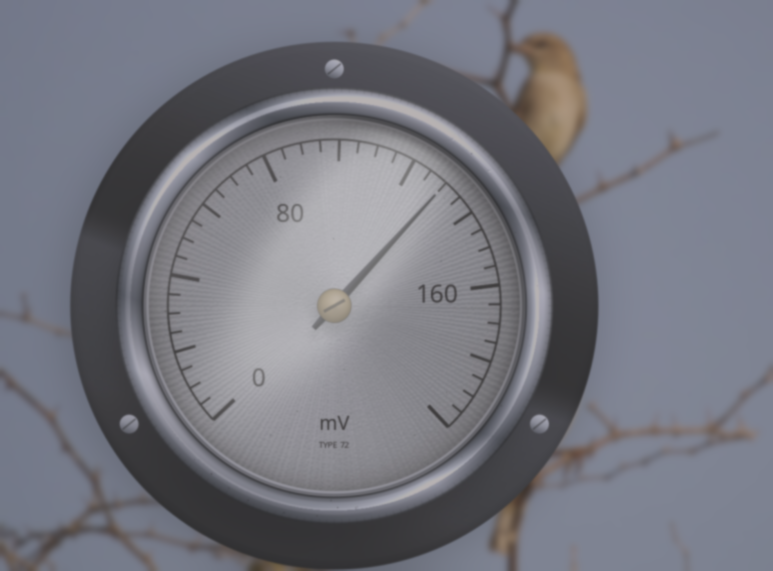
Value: 130 mV
